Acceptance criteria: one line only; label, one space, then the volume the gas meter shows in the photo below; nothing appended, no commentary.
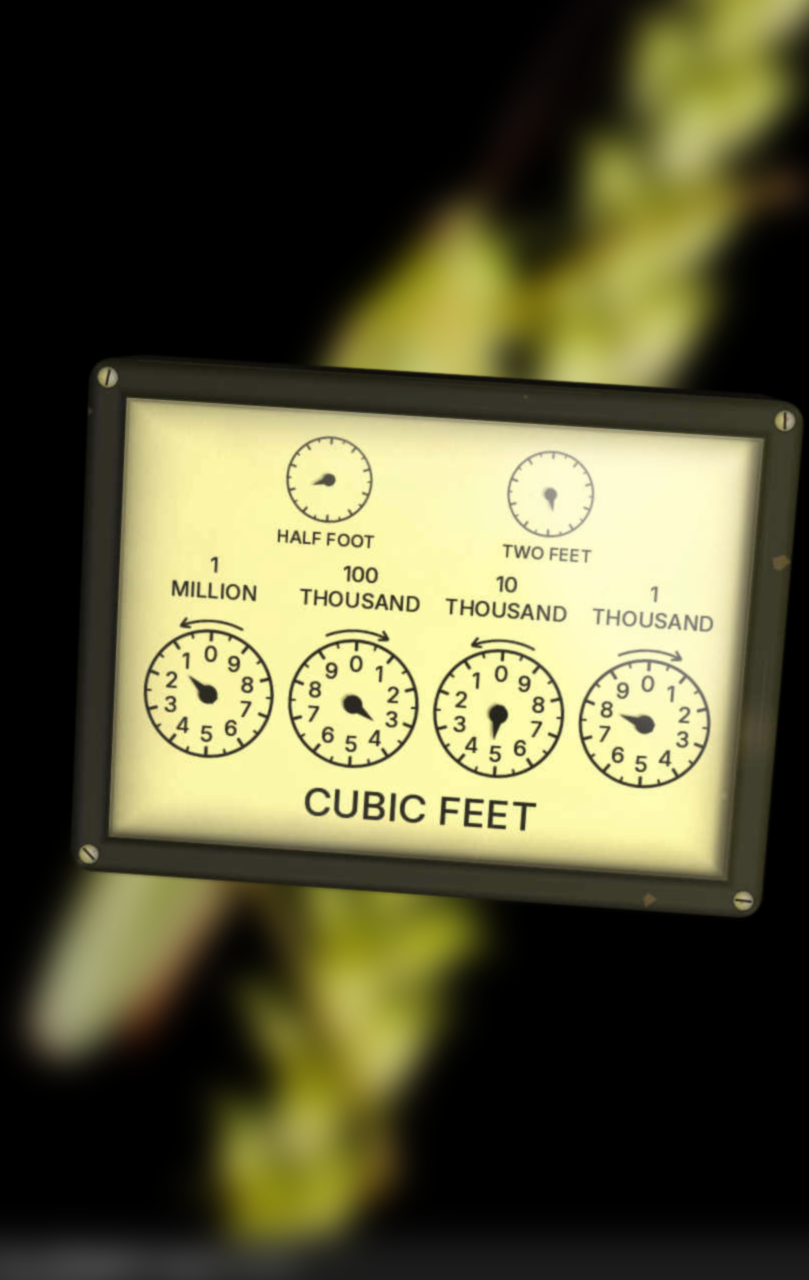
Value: 134800 ft³
